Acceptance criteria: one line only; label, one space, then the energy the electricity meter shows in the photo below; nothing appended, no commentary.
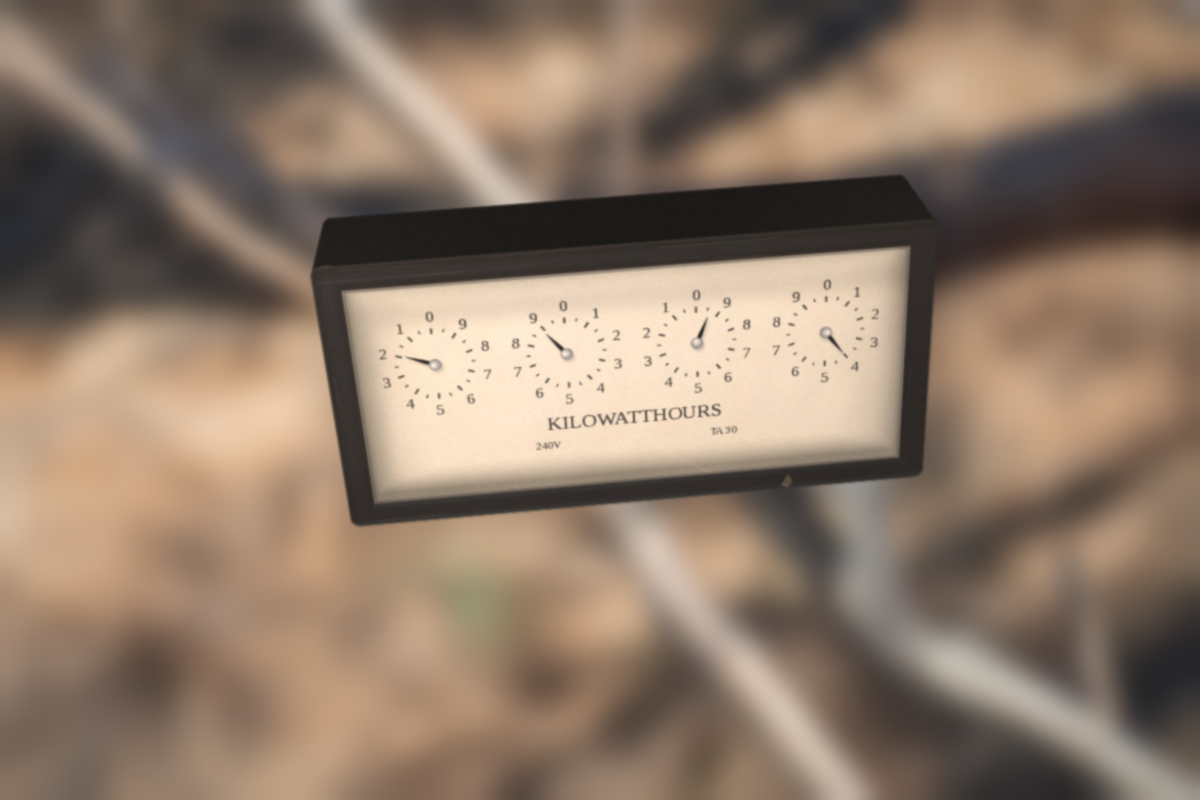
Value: 1894 kWh
